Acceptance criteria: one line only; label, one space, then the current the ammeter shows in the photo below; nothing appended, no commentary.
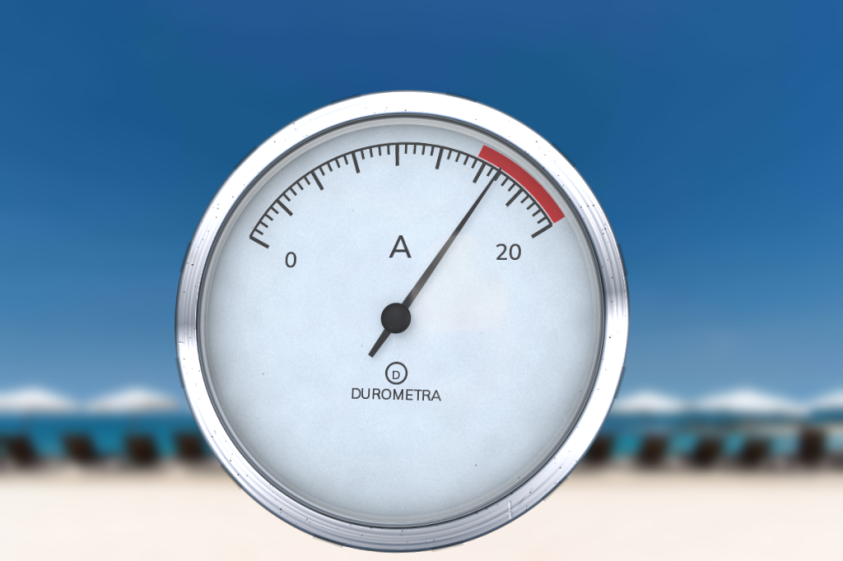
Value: 16 A
